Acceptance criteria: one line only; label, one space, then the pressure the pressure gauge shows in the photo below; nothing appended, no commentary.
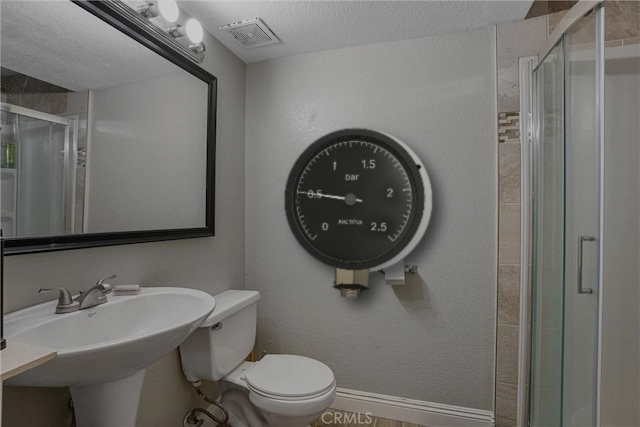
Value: 0.5 bar
